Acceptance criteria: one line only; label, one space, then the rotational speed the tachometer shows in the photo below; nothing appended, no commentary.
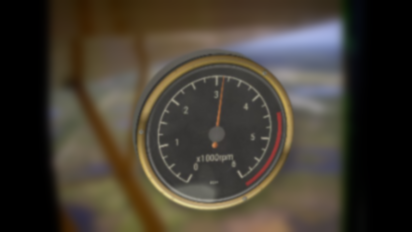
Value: 3125 rpm
